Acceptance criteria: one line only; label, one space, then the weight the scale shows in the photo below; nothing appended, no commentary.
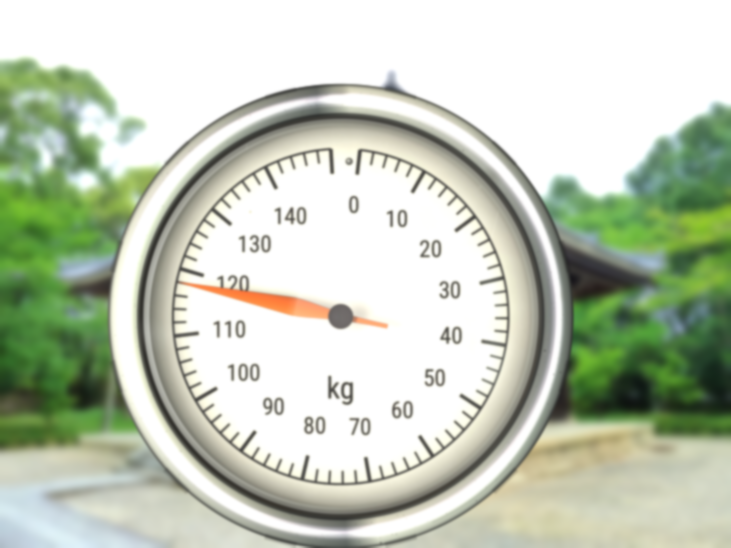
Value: 118 kg
